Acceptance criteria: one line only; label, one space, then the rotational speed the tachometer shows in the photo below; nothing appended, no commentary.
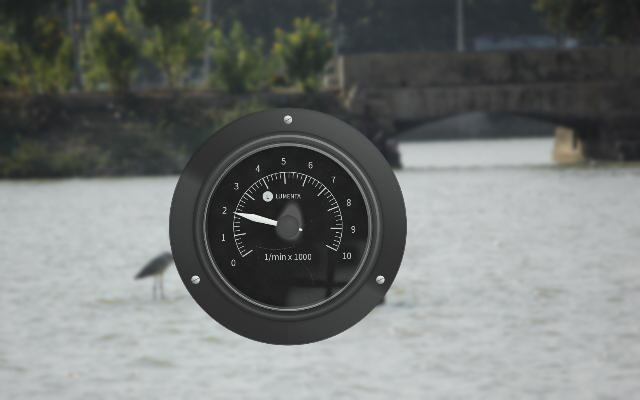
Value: 2000 rpm
